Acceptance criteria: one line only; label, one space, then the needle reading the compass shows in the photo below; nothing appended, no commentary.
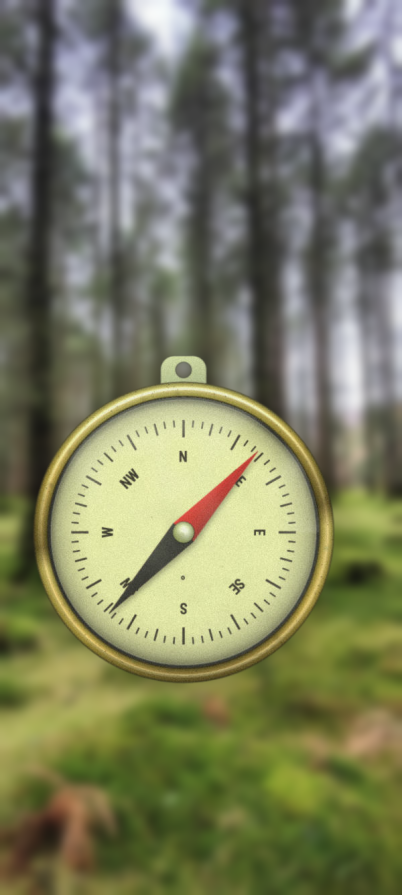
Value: 42.5 °
